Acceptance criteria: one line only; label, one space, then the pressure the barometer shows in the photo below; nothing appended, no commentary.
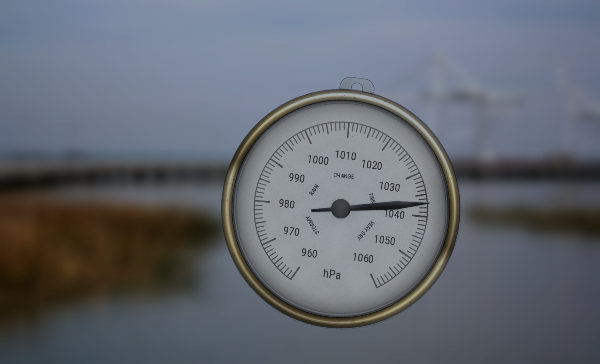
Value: 1037 hPa
